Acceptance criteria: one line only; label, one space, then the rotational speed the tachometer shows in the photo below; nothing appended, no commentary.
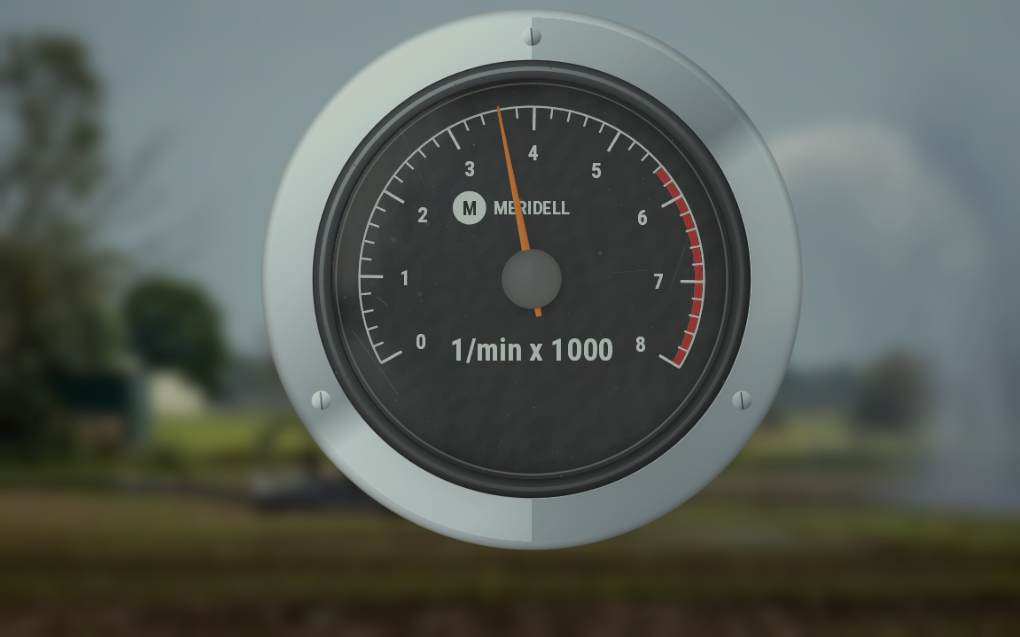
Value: 3600 rpm
